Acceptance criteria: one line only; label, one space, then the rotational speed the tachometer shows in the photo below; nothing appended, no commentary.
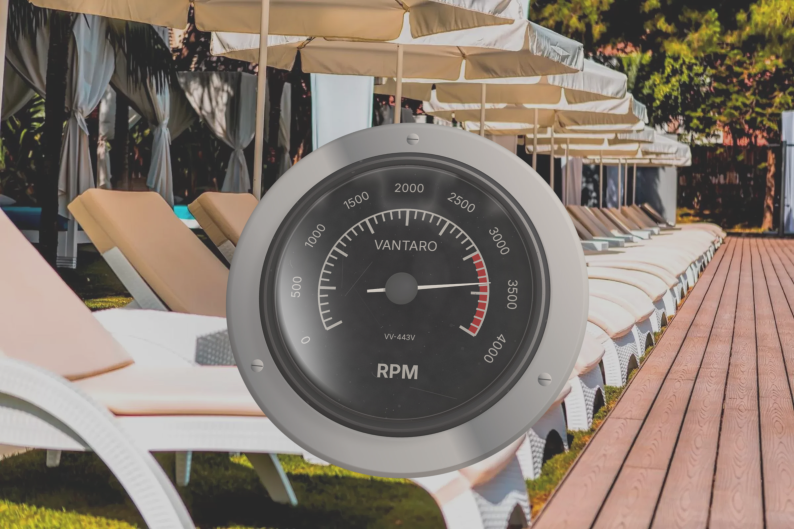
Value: 3400 rpm
